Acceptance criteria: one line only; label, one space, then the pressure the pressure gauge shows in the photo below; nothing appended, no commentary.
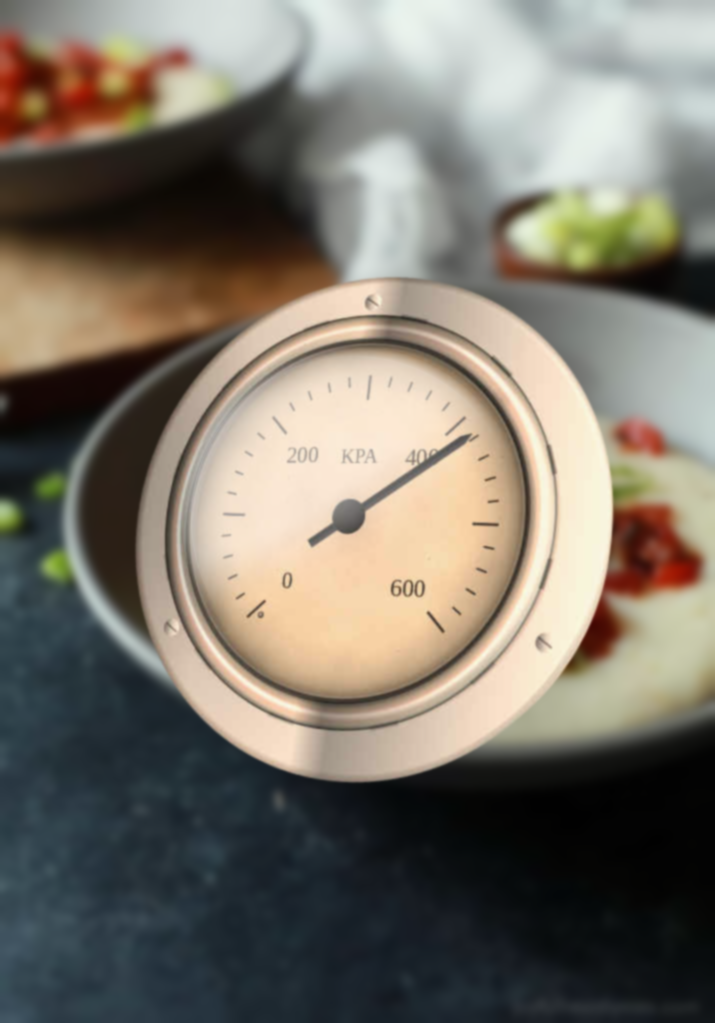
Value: 420 kPa
